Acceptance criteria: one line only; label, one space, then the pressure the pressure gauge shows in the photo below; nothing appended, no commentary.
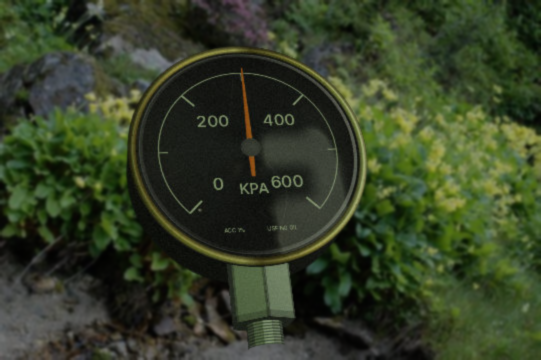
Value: 300 kPa
